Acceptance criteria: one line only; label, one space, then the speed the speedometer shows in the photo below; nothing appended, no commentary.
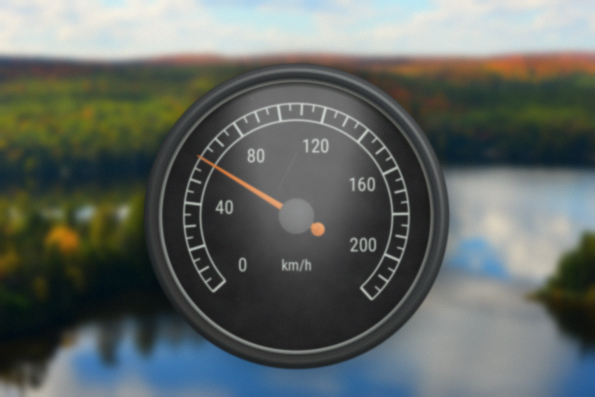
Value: 60 km/h
